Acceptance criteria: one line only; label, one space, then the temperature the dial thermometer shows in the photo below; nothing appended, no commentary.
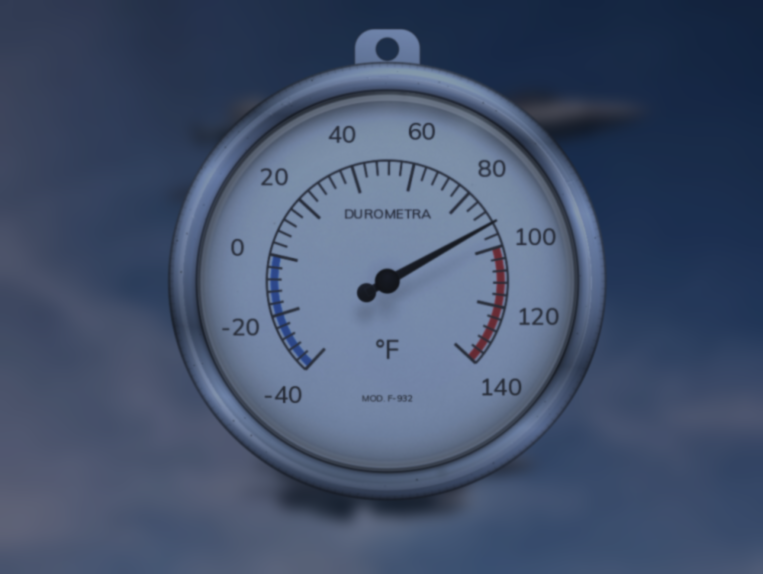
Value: 92 °F
